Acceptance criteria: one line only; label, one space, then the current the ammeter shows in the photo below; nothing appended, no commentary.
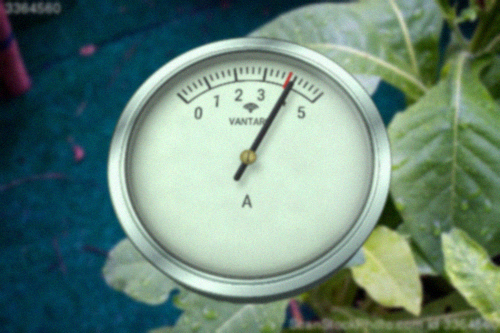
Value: 4 A
